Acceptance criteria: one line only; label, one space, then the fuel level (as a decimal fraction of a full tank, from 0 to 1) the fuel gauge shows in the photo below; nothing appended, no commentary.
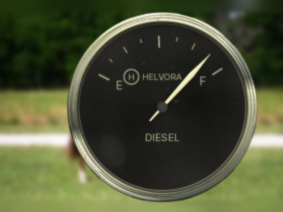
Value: 0.875
